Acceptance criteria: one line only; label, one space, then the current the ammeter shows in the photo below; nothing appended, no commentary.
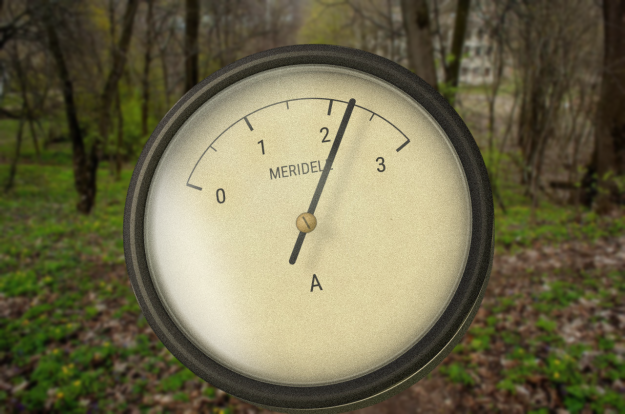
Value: 2.25 A
